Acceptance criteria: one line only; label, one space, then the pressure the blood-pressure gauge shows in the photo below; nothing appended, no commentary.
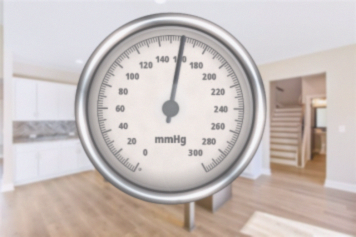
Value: 160 mmHg
